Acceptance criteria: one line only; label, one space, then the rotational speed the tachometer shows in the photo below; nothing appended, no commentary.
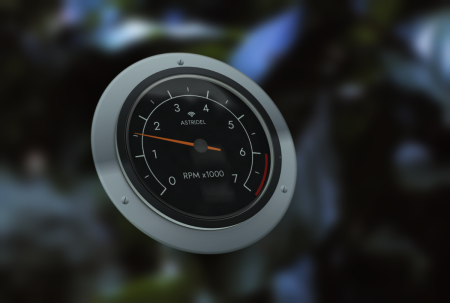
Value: 1500 rpm
